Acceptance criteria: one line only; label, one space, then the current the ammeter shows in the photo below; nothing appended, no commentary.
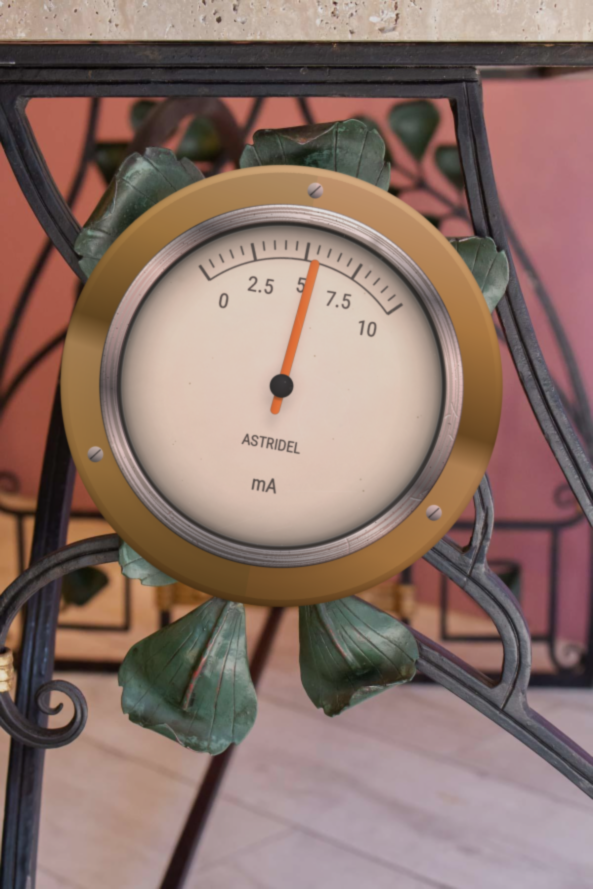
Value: 5.5 mA
